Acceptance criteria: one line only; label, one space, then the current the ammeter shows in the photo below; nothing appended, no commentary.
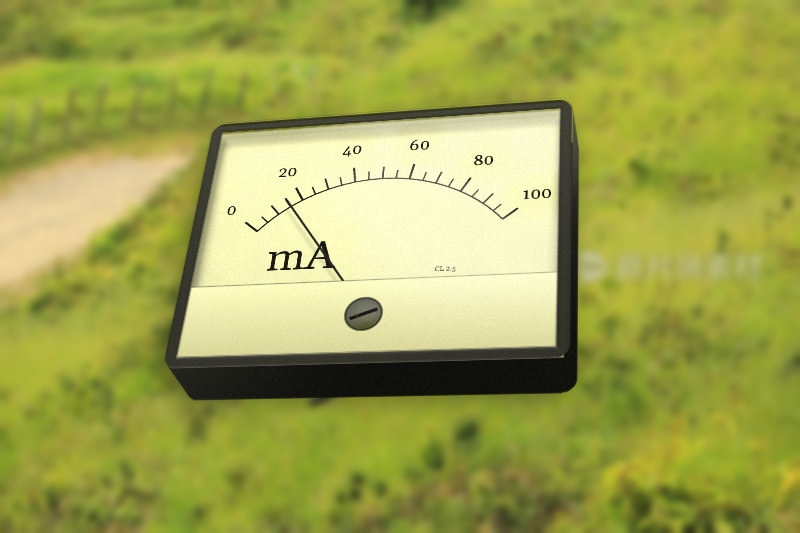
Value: 15 mA
